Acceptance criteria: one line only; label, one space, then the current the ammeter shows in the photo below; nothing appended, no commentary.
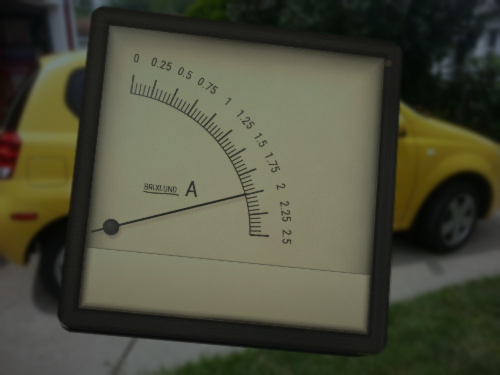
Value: 2 A
